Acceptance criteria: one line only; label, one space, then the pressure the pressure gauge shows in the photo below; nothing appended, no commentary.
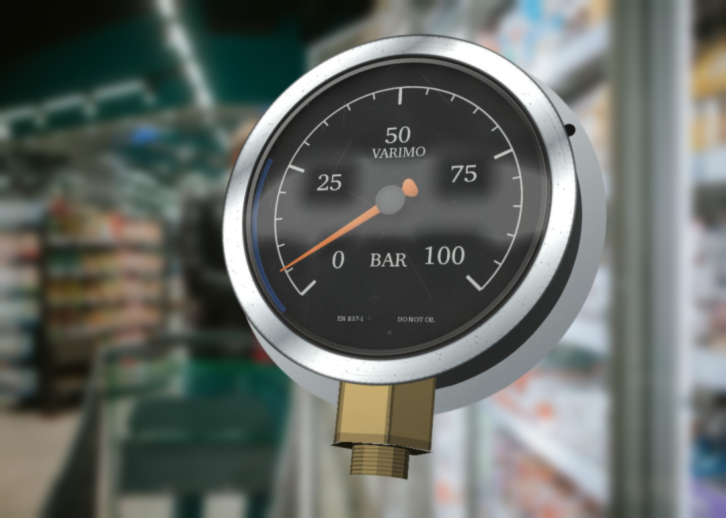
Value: 5 bar
